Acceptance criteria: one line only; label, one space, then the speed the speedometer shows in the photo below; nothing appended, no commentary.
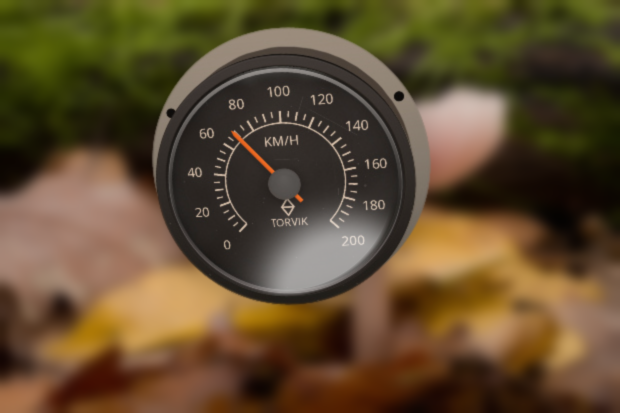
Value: 70 km/h
